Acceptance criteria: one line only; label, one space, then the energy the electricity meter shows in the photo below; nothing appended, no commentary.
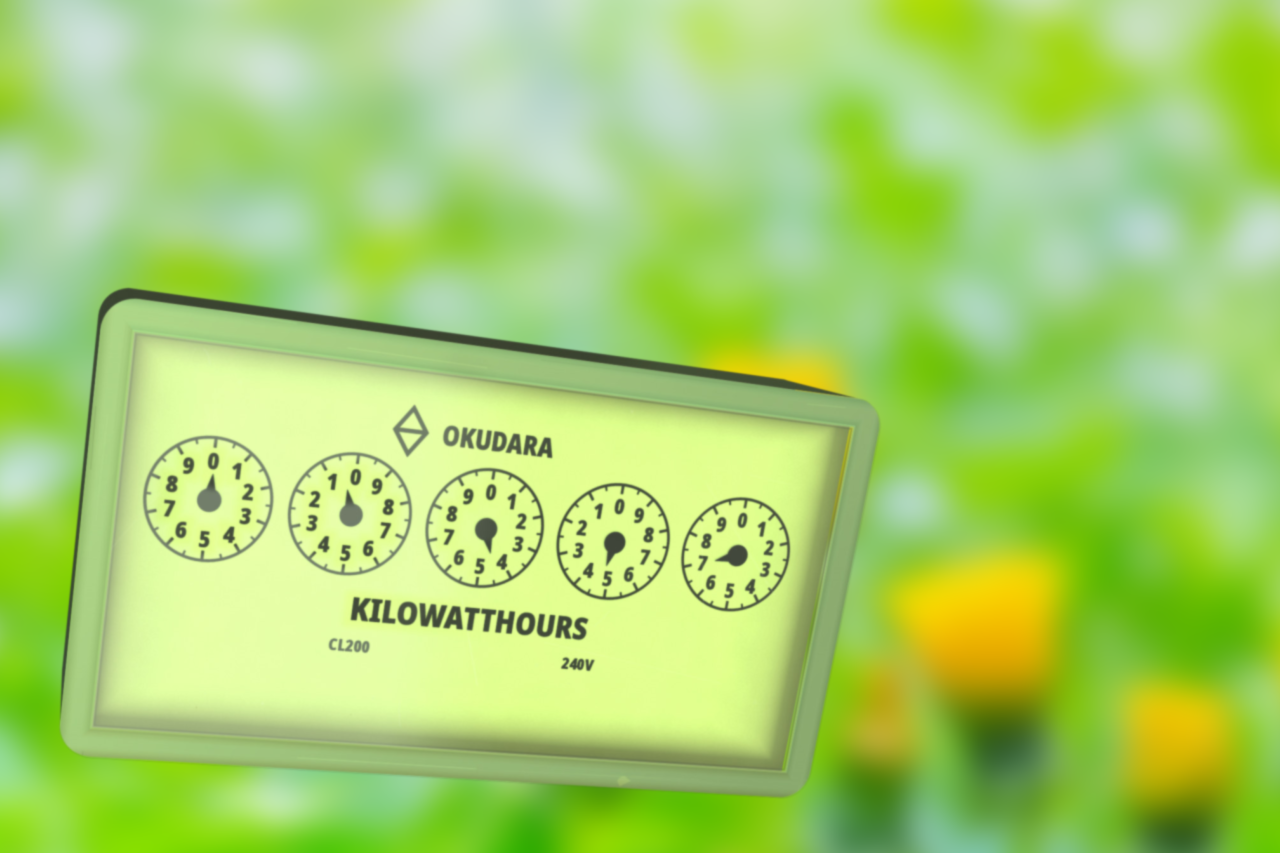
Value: 447 kWh
